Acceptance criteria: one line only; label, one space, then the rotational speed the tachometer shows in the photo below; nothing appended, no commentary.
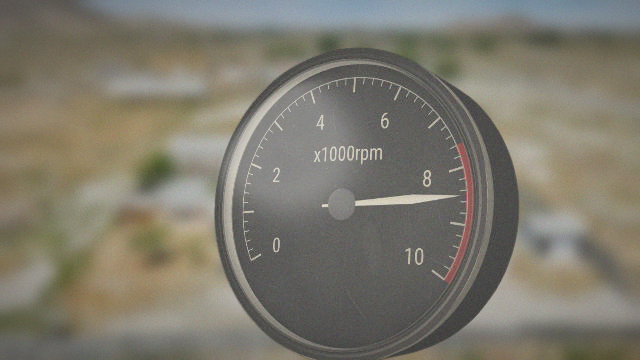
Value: 8500 rpm
